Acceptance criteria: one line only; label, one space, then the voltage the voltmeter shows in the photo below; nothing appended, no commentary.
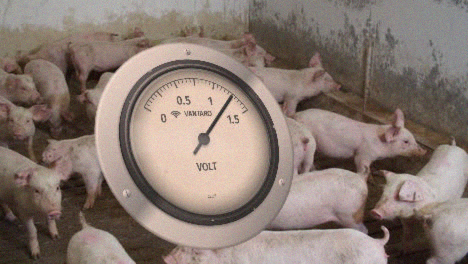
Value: 1.25 V
